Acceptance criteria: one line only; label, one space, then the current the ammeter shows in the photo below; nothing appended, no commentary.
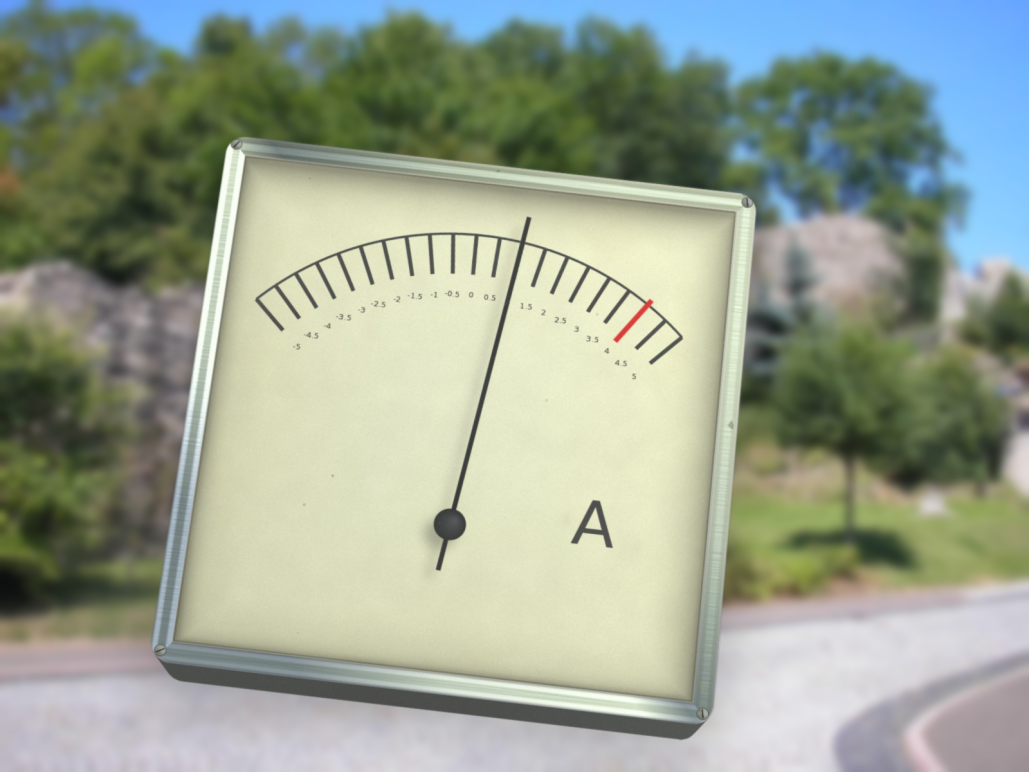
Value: 1 A
